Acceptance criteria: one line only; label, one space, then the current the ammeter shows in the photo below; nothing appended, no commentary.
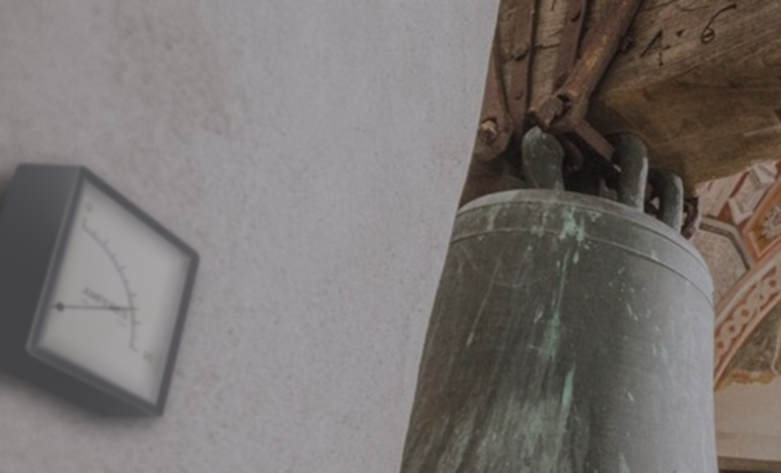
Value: 7 A
